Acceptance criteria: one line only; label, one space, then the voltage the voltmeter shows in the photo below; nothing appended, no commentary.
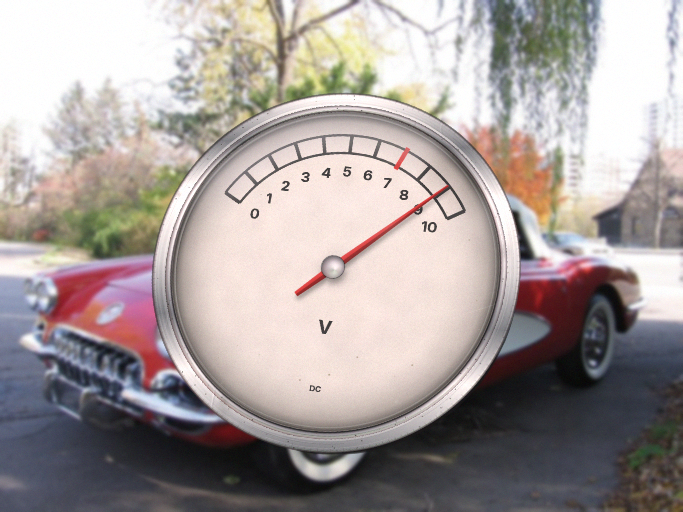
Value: 9 V
